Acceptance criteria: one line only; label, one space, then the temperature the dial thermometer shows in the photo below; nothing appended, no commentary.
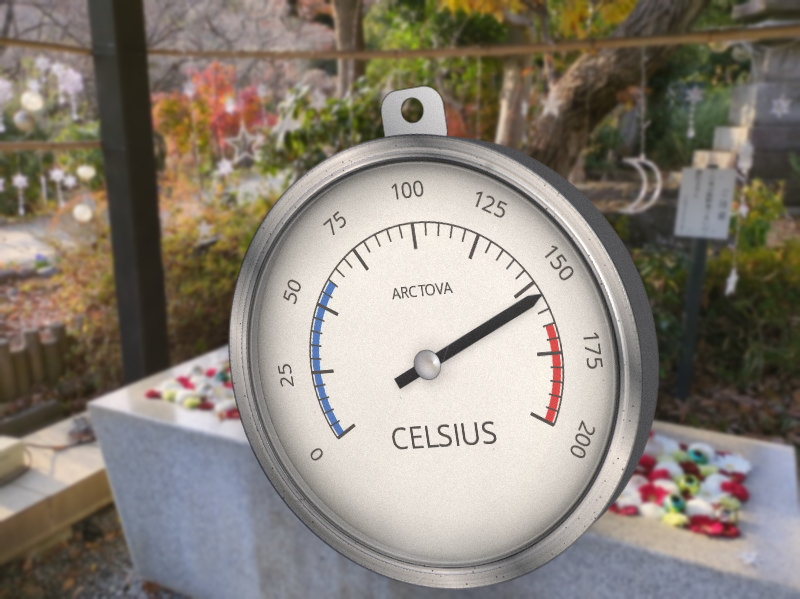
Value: 155 °C
